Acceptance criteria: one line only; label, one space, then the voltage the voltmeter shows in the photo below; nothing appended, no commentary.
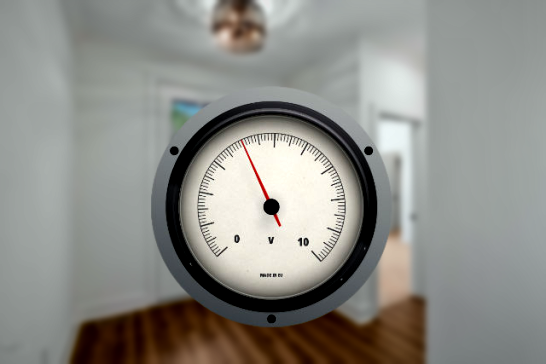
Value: 4 V
